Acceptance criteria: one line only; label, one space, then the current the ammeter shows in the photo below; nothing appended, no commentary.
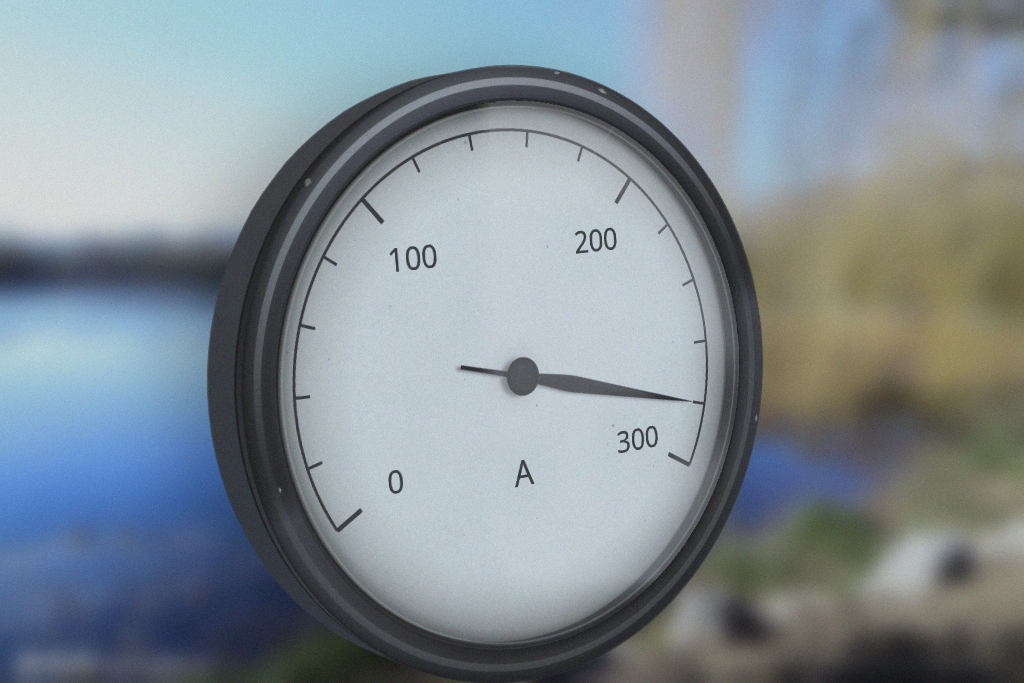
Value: 280 A
